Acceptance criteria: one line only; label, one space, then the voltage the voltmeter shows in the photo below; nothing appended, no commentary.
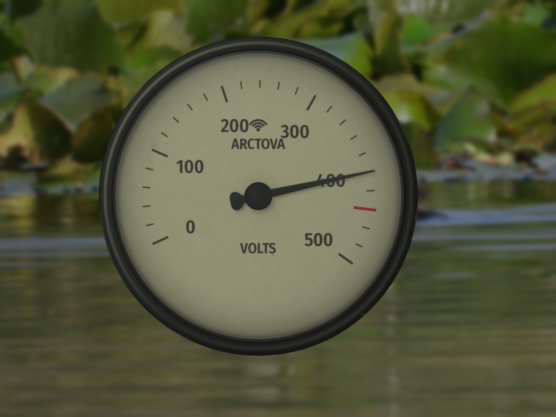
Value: 400 V
